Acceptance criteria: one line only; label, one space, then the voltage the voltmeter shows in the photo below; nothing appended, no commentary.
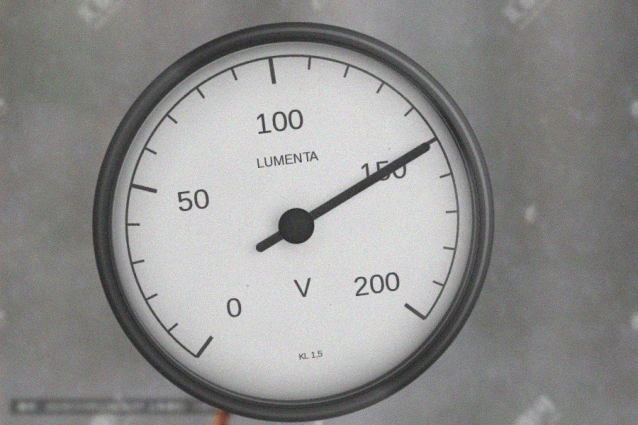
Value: 150 V
